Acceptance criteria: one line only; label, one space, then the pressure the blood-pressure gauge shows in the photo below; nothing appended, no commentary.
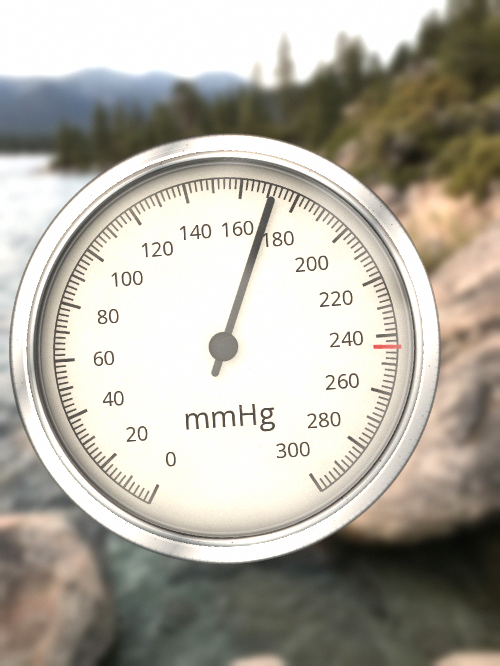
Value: 172 mmHg
